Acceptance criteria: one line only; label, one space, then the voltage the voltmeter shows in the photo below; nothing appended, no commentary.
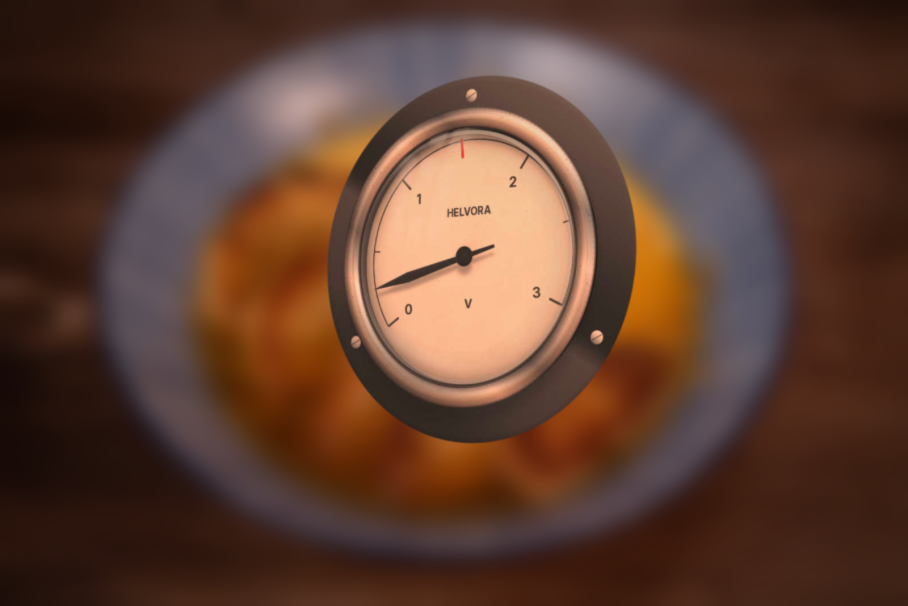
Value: 0.25 V
